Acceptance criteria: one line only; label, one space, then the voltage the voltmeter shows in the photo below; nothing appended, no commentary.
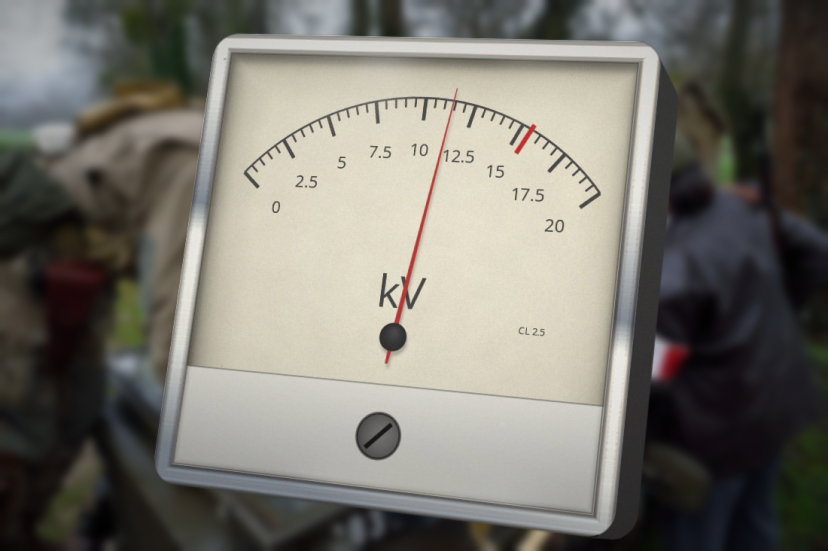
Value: 11.5 kV
